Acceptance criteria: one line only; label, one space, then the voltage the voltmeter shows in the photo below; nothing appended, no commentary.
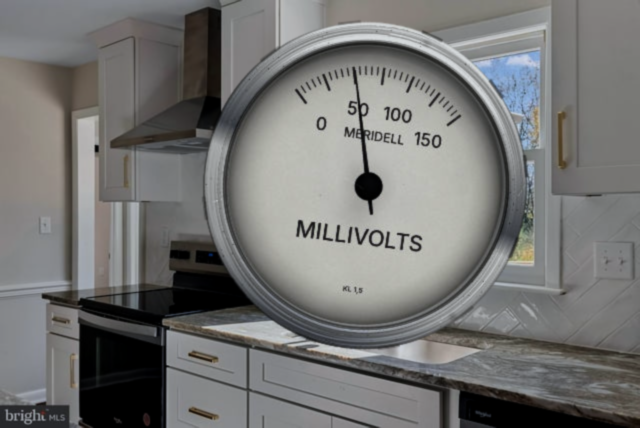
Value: 50 mV
